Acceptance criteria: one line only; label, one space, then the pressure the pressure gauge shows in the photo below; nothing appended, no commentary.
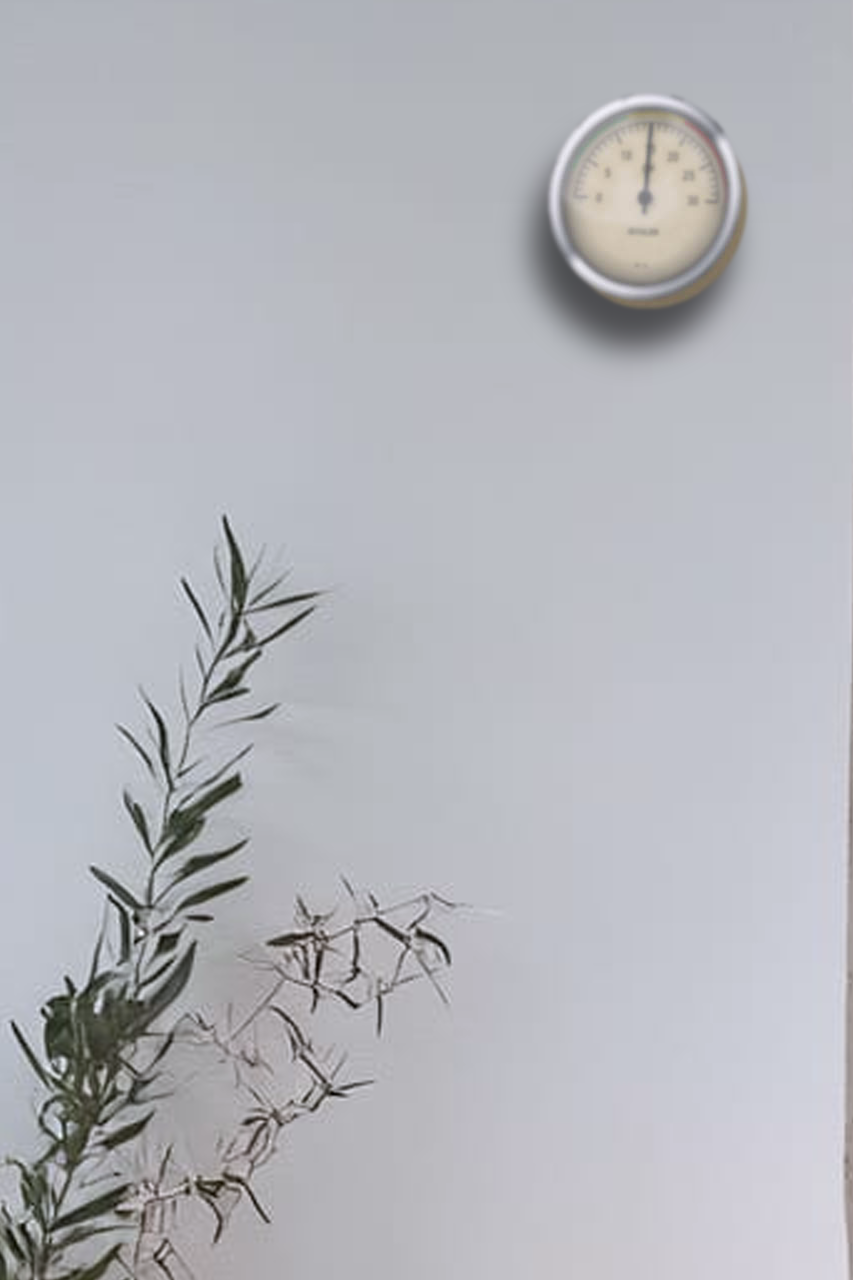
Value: 15 psi
